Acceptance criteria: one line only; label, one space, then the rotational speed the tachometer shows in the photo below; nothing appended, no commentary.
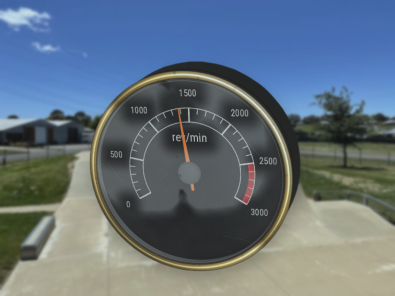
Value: 1400 rpm
